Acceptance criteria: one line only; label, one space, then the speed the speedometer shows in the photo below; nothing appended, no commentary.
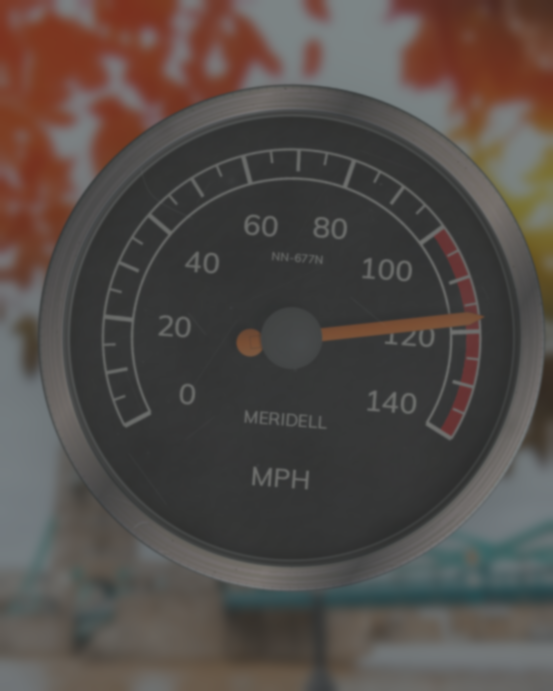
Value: 117.5 mph
